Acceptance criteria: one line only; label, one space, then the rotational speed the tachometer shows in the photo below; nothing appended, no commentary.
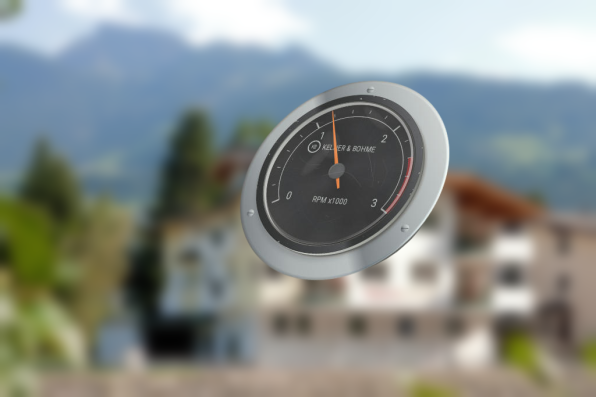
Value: 1200 rpm
